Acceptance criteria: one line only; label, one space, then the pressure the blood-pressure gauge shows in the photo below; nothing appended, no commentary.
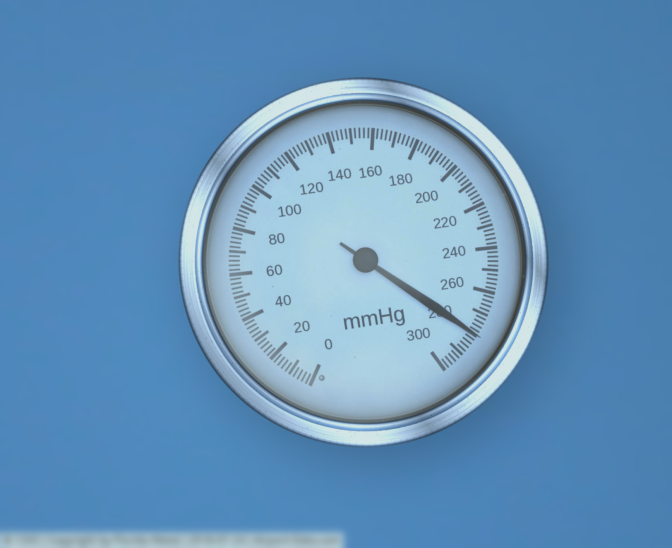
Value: 280 mmHg
